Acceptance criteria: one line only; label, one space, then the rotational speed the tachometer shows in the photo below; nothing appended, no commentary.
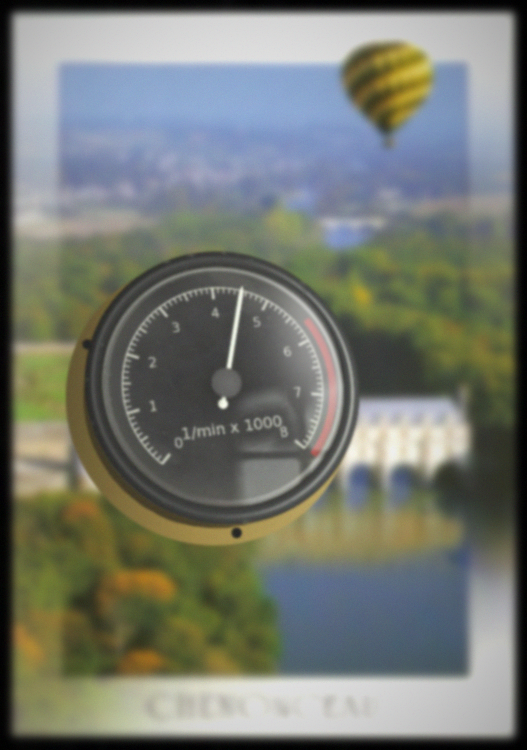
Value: 4500 rpm
